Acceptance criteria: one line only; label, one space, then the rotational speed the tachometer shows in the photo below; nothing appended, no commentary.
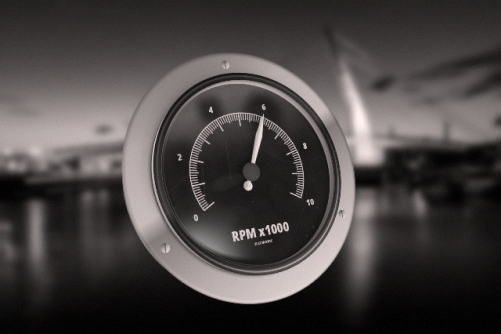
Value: 6000 rpm
